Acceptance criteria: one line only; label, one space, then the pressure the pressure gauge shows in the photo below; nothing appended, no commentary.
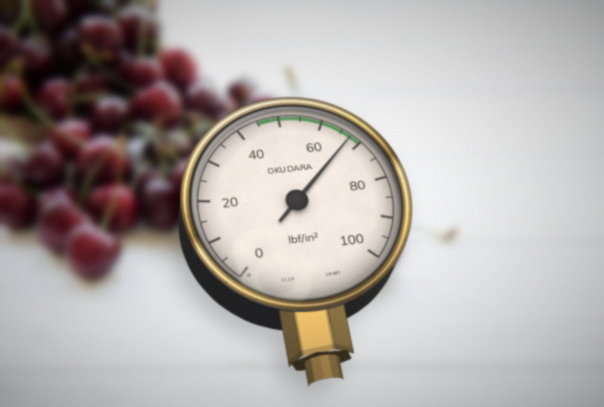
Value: 67.5 psi
